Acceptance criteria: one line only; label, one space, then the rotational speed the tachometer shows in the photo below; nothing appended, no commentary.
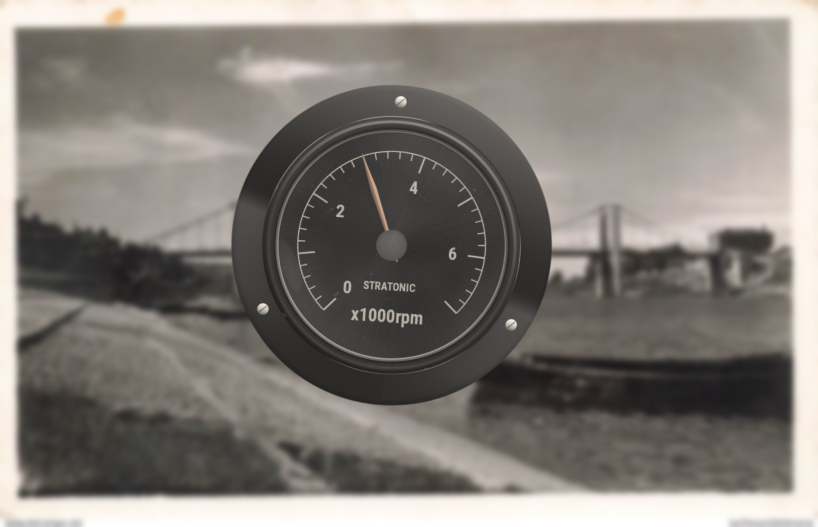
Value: 3000 rpm
